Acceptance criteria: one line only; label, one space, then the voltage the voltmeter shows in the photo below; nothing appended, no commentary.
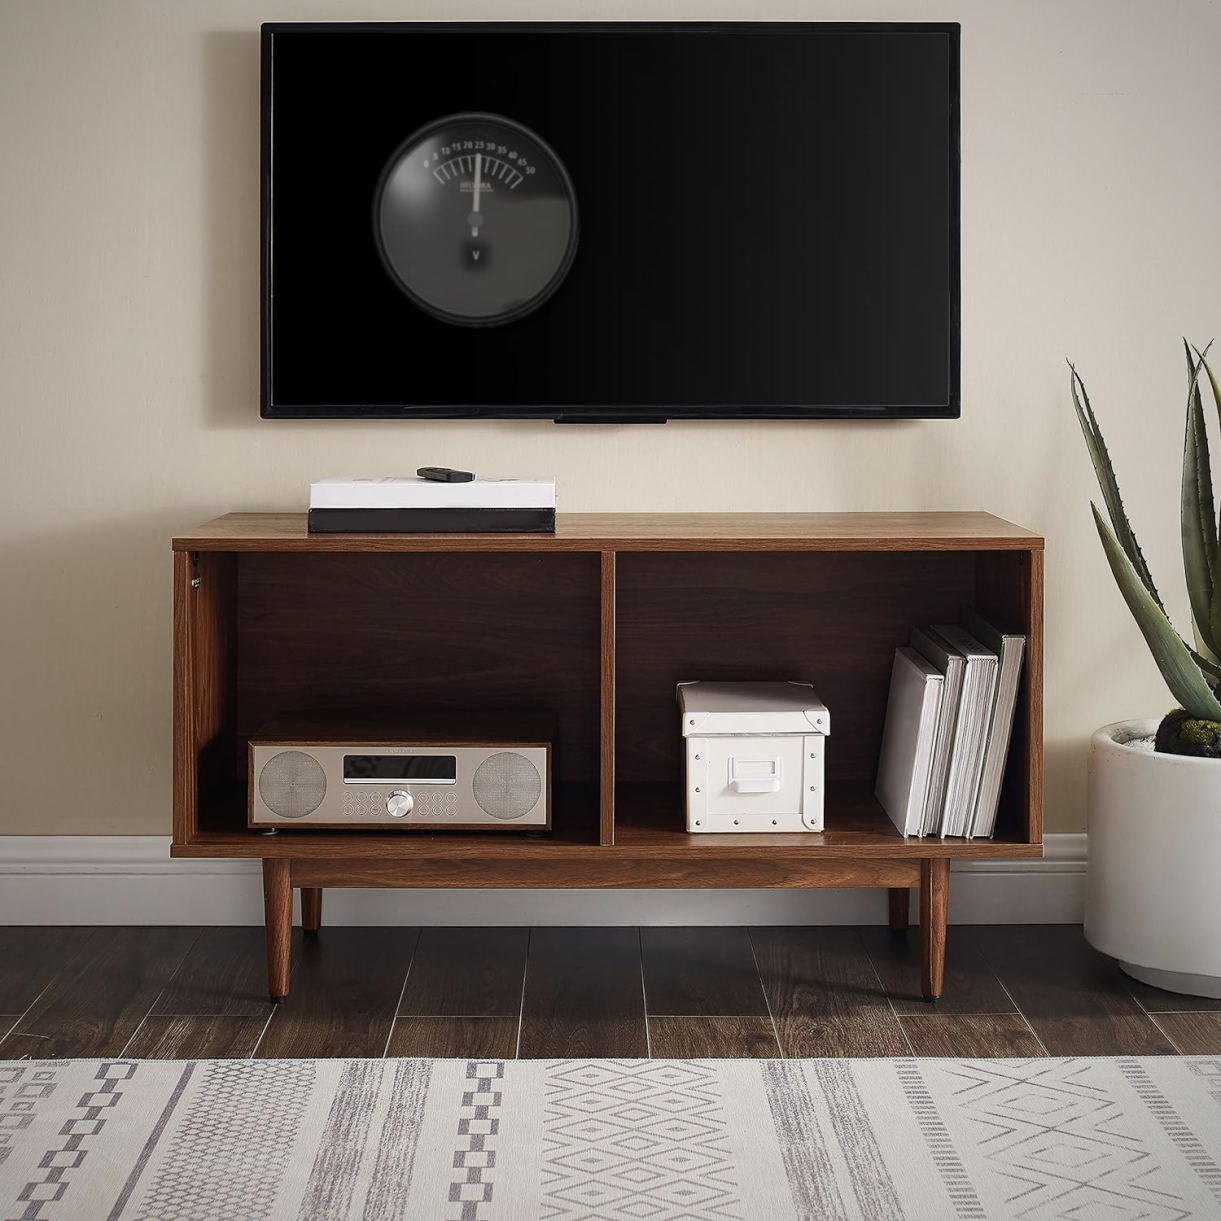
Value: 25 V
